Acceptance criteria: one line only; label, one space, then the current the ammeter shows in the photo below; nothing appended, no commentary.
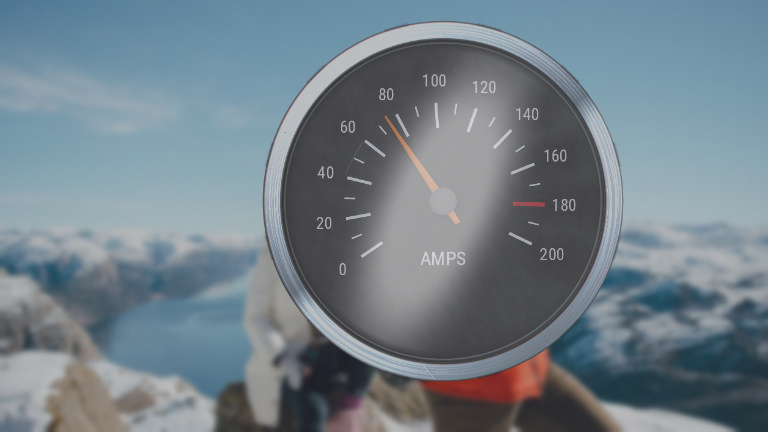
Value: 75 A
